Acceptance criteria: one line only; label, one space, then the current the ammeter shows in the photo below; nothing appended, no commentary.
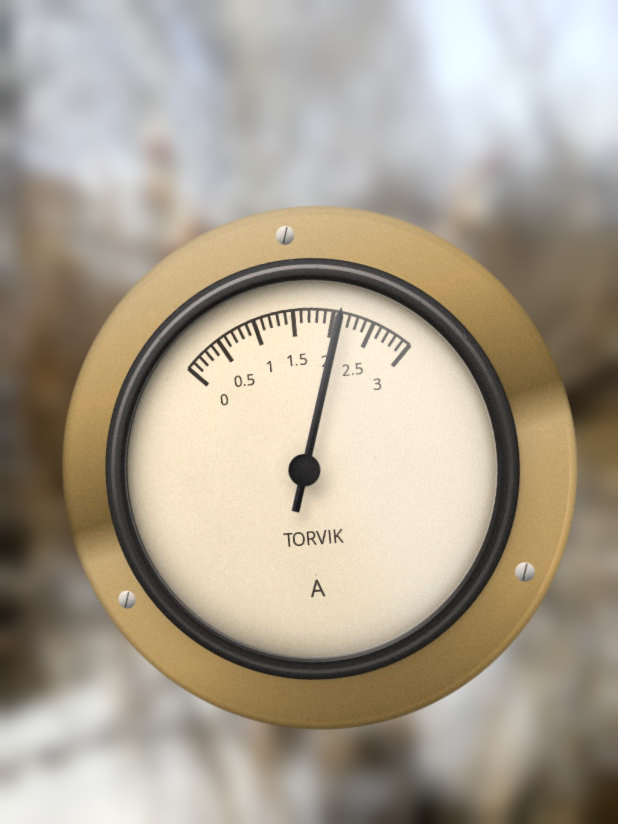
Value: 2.1 A
